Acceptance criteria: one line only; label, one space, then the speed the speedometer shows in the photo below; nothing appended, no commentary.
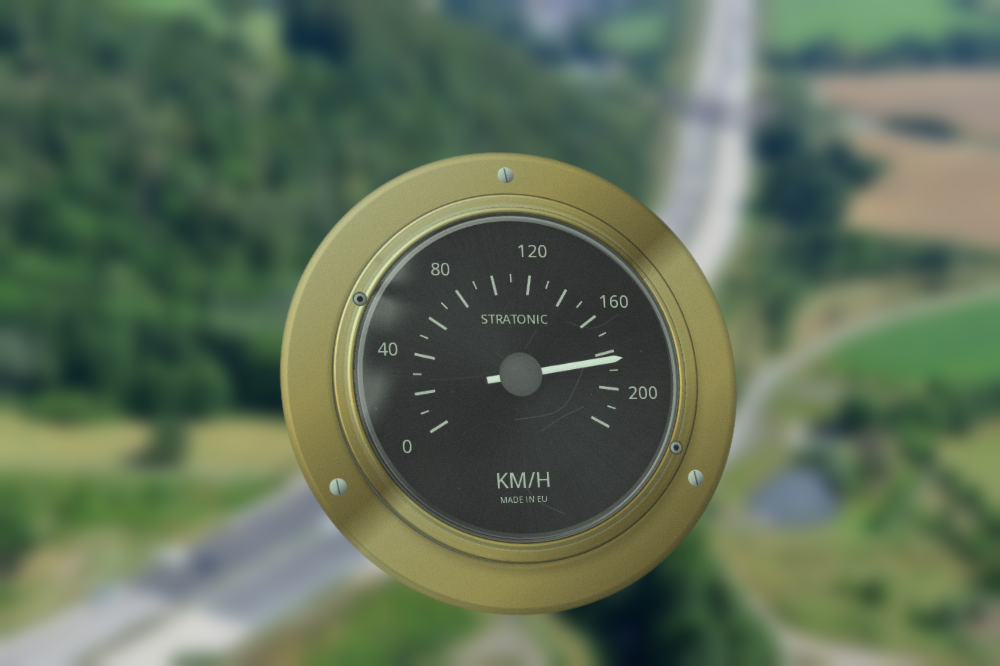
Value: 185 km/h
